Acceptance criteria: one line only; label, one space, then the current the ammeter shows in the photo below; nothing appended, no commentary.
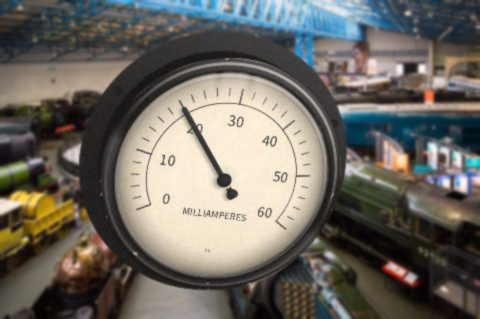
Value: 20 mA
